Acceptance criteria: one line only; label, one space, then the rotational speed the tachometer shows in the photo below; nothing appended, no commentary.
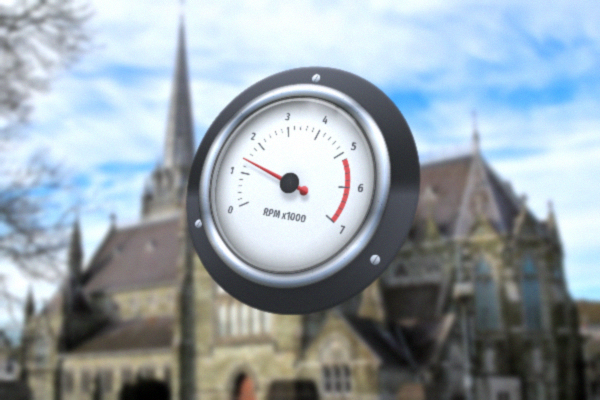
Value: 1400 rpm
